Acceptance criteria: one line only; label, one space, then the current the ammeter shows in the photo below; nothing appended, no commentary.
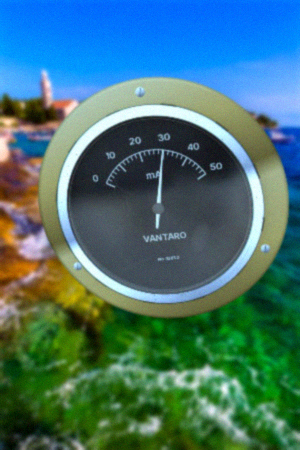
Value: 30 mA
